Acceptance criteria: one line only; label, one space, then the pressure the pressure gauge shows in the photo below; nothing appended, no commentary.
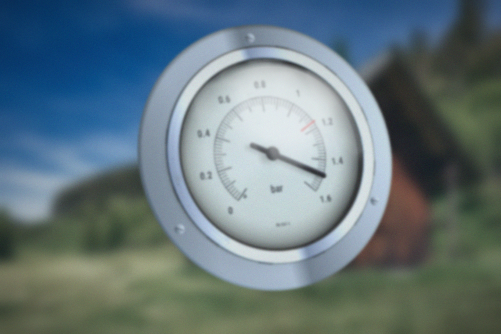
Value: 1.5 bar
